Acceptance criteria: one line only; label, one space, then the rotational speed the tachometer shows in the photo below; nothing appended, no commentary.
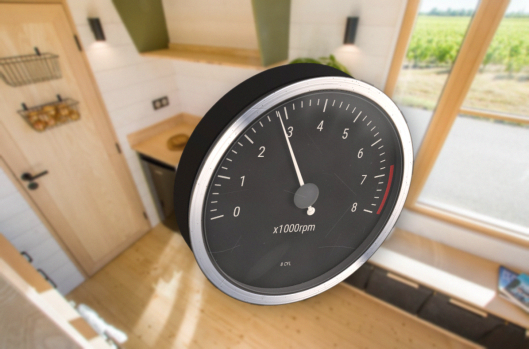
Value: 2800 rpm
